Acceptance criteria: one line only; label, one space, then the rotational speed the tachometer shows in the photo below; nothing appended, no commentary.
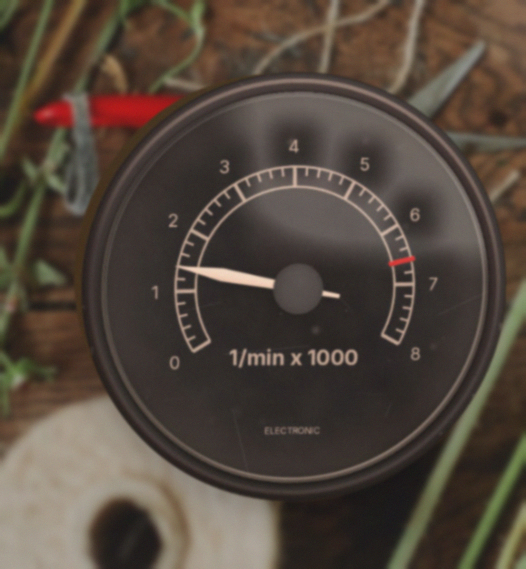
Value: 1400 rpm
